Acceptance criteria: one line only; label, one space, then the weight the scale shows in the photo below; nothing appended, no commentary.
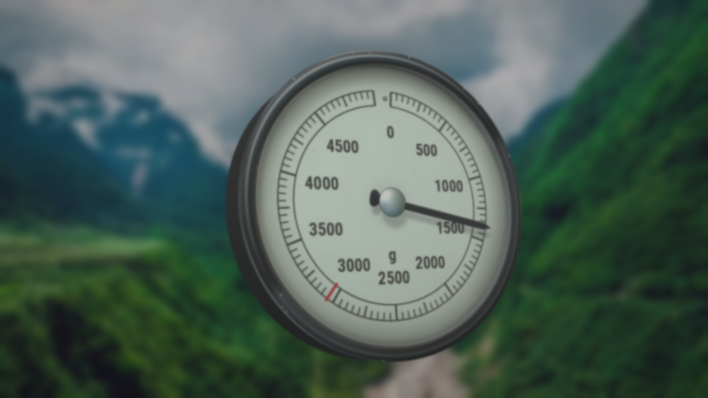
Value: 1400 g
